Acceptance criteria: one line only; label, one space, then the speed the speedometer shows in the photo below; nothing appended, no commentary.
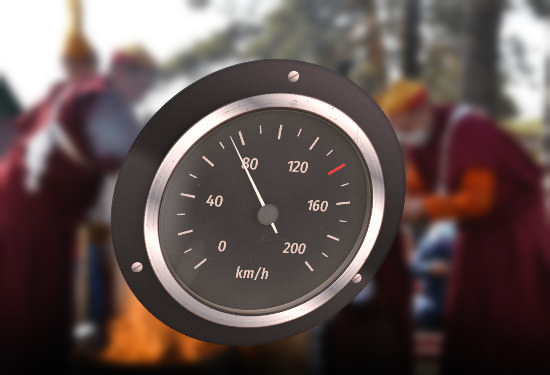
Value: 75 km/h
